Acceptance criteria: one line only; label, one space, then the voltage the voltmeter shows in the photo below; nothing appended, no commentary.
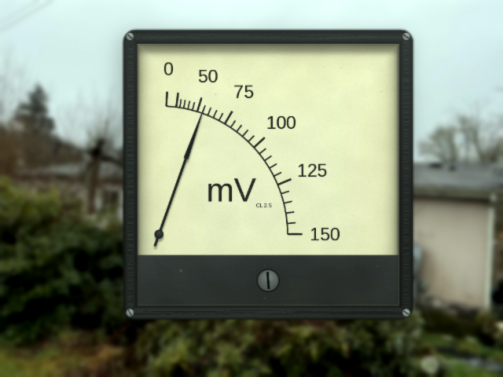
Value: 55 mV
